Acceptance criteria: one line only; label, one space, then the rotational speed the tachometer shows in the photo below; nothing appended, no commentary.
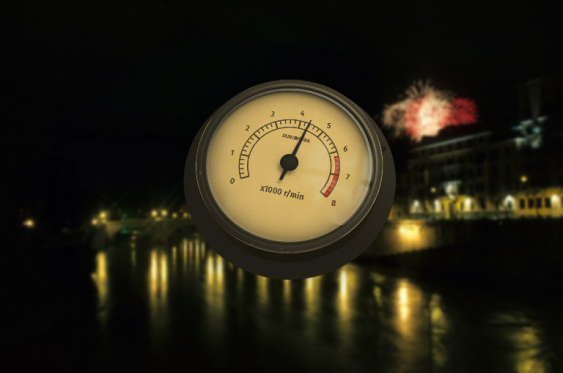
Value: 4400 rpm
